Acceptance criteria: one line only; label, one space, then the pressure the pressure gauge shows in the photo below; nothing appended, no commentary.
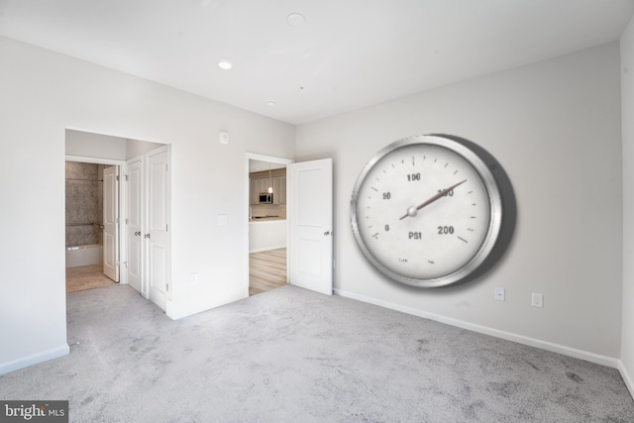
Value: 150 psi
